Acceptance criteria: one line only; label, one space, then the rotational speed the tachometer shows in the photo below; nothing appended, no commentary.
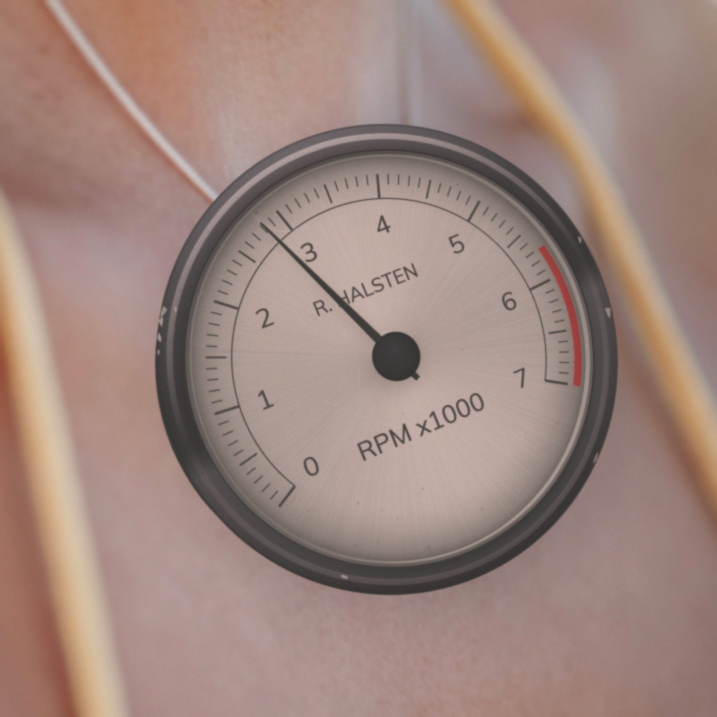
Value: 2800 rpm
